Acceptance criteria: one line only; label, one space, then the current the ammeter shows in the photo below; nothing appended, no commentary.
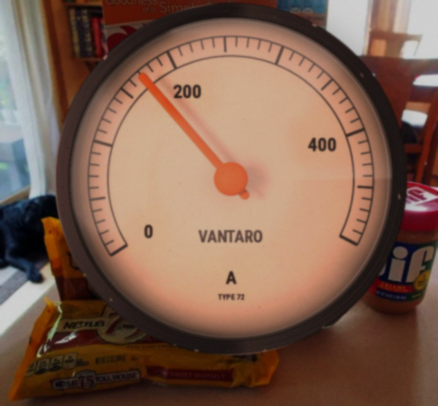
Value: 170 A
